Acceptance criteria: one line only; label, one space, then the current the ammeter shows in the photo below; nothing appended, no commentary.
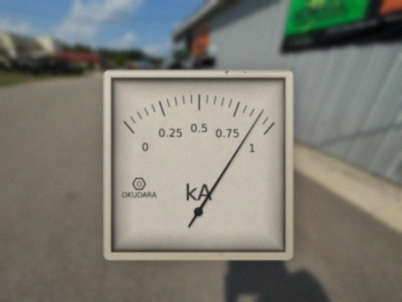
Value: 0.9 kA
